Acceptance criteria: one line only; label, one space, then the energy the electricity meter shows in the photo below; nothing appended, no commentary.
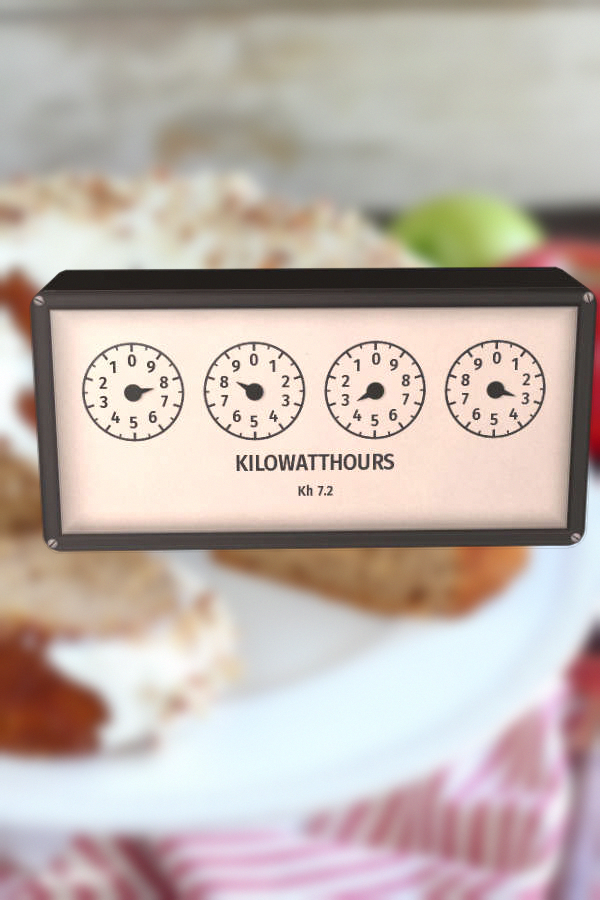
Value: 7833 kWh
